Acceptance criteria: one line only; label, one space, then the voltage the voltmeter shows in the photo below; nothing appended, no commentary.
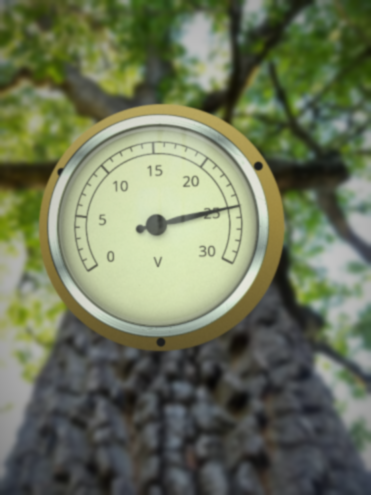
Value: 25 V
